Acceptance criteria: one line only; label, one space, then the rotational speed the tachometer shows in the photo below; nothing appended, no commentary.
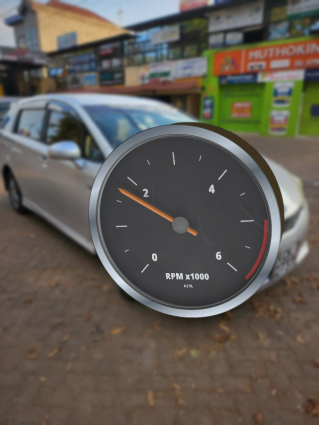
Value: 1750 rpm
